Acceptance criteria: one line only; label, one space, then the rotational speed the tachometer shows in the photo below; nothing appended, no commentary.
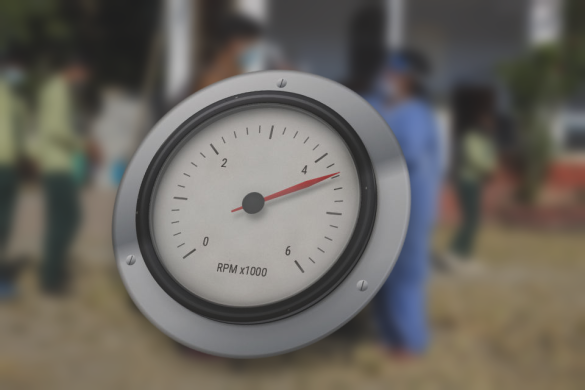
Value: 4400 rpm
